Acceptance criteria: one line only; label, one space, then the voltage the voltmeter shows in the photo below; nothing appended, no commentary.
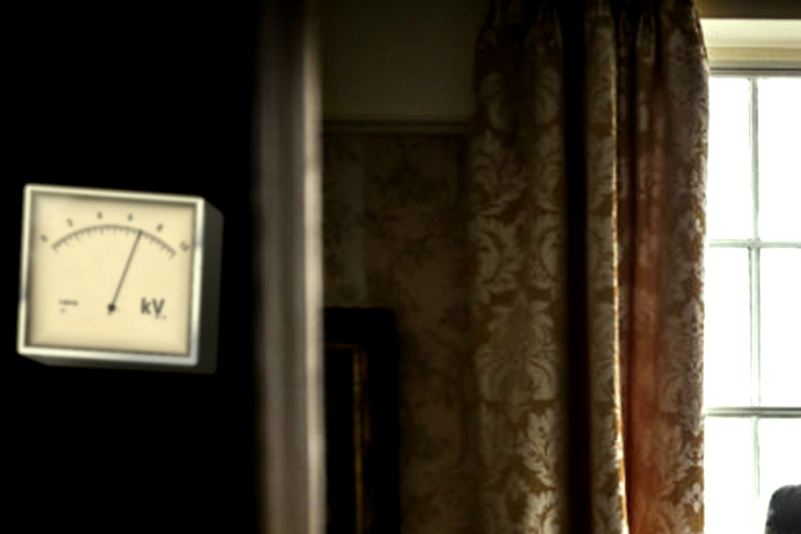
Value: 7 kV
